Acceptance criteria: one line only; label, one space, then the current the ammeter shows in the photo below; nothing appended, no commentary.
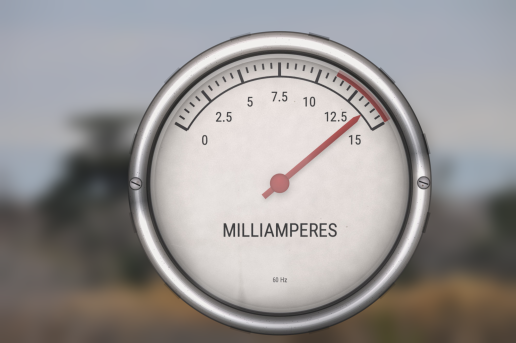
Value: 13.75 mA
